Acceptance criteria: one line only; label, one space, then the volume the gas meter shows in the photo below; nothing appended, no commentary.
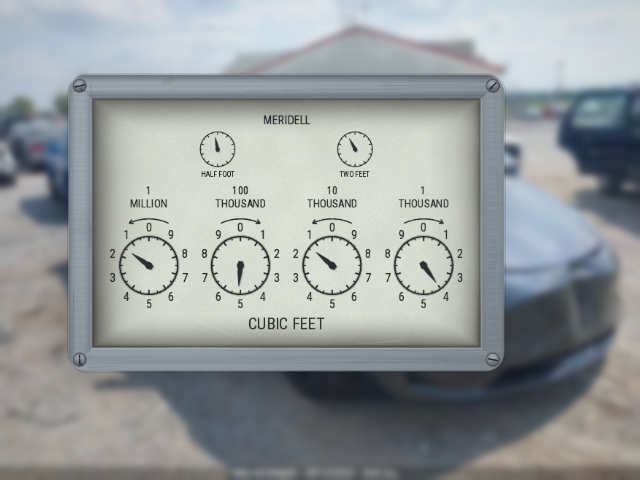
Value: 151400 ft³
